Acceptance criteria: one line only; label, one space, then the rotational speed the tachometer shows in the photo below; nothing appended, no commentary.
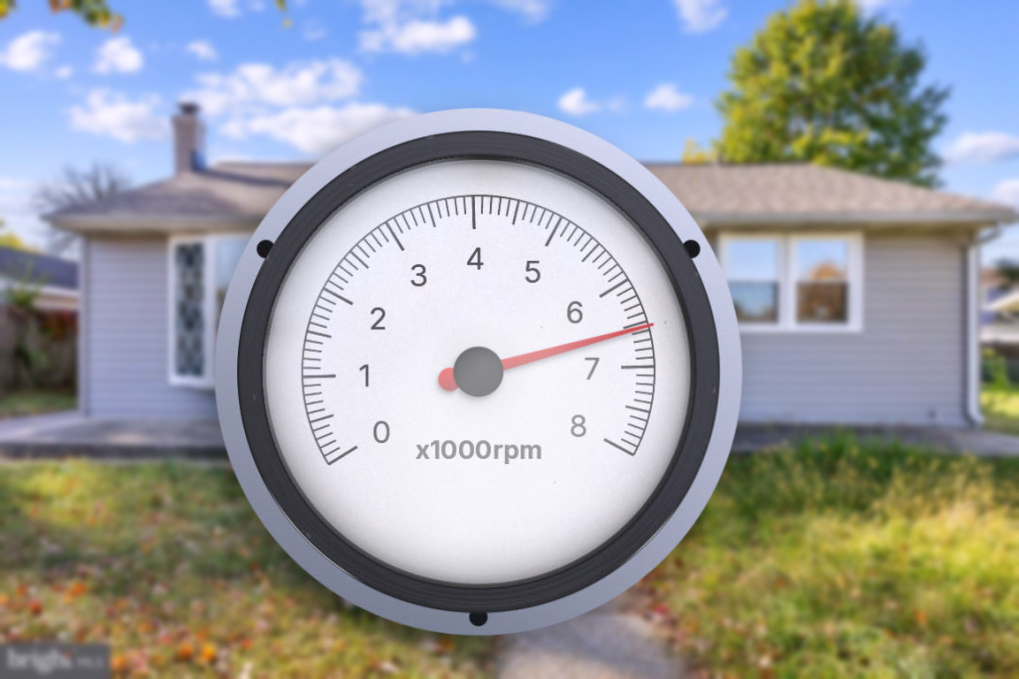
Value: 6550 rpm
